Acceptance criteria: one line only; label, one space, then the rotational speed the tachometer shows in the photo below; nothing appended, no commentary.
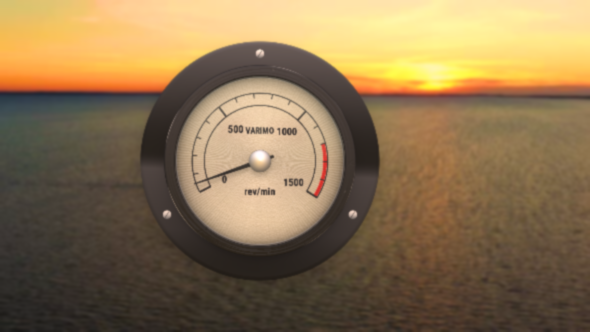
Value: 50 rpm
